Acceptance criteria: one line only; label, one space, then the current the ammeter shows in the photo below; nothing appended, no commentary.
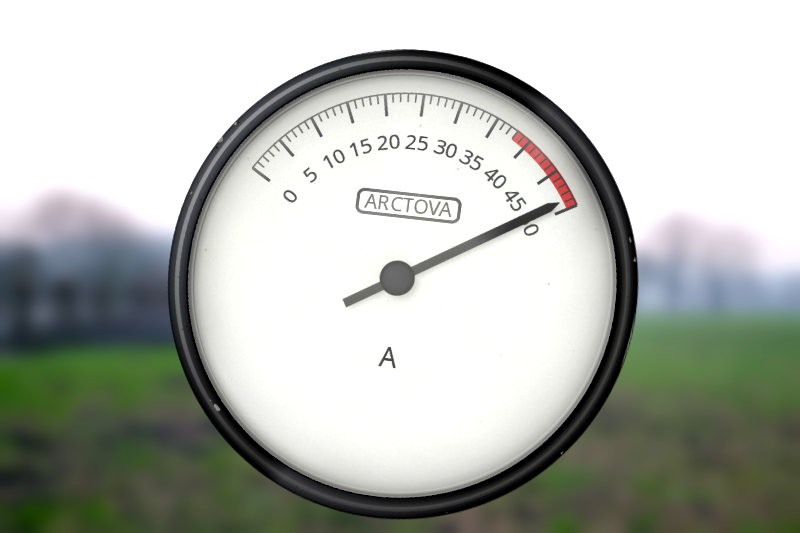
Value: 49 A
